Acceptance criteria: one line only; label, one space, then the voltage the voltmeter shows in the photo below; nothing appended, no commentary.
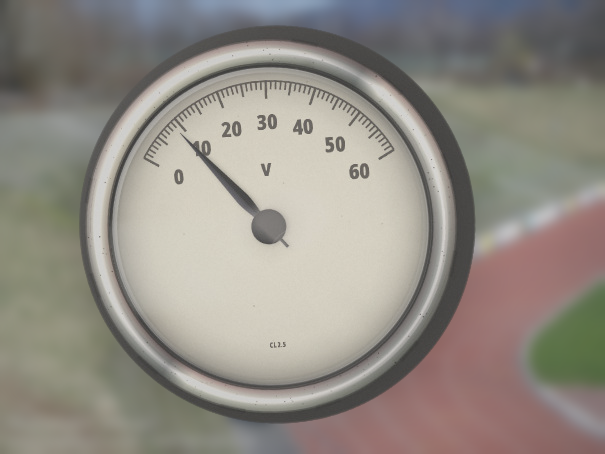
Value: 9 V
